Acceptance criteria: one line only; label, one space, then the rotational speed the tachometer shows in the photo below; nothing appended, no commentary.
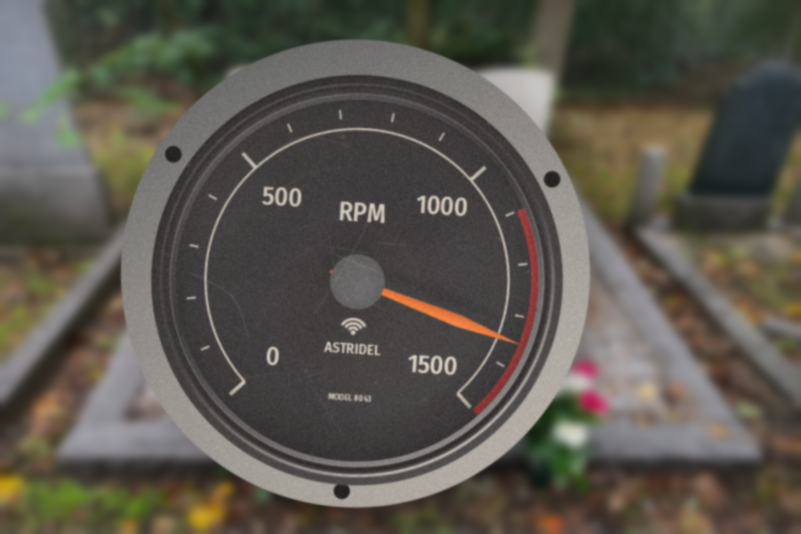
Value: 1350 rpm
